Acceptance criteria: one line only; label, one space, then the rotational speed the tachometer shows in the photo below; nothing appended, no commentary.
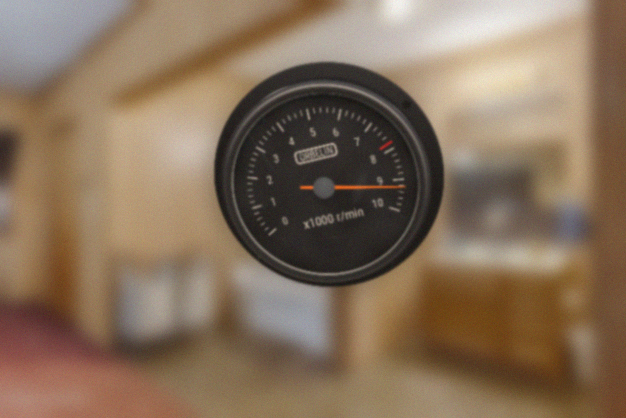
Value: 9200 rpm
